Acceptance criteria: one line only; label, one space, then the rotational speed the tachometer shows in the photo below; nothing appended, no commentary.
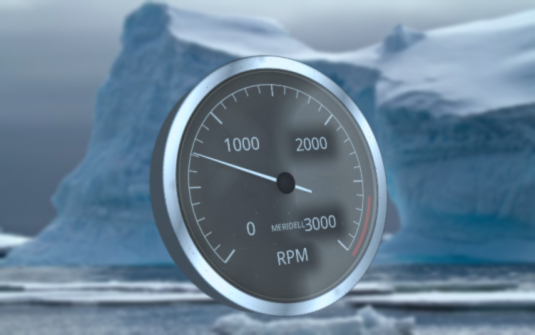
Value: 700 rpm
